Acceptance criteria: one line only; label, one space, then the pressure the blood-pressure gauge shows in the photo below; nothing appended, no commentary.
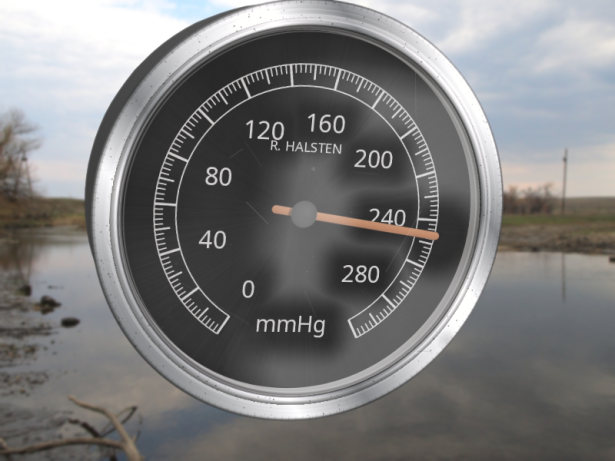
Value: 246 mmHg
